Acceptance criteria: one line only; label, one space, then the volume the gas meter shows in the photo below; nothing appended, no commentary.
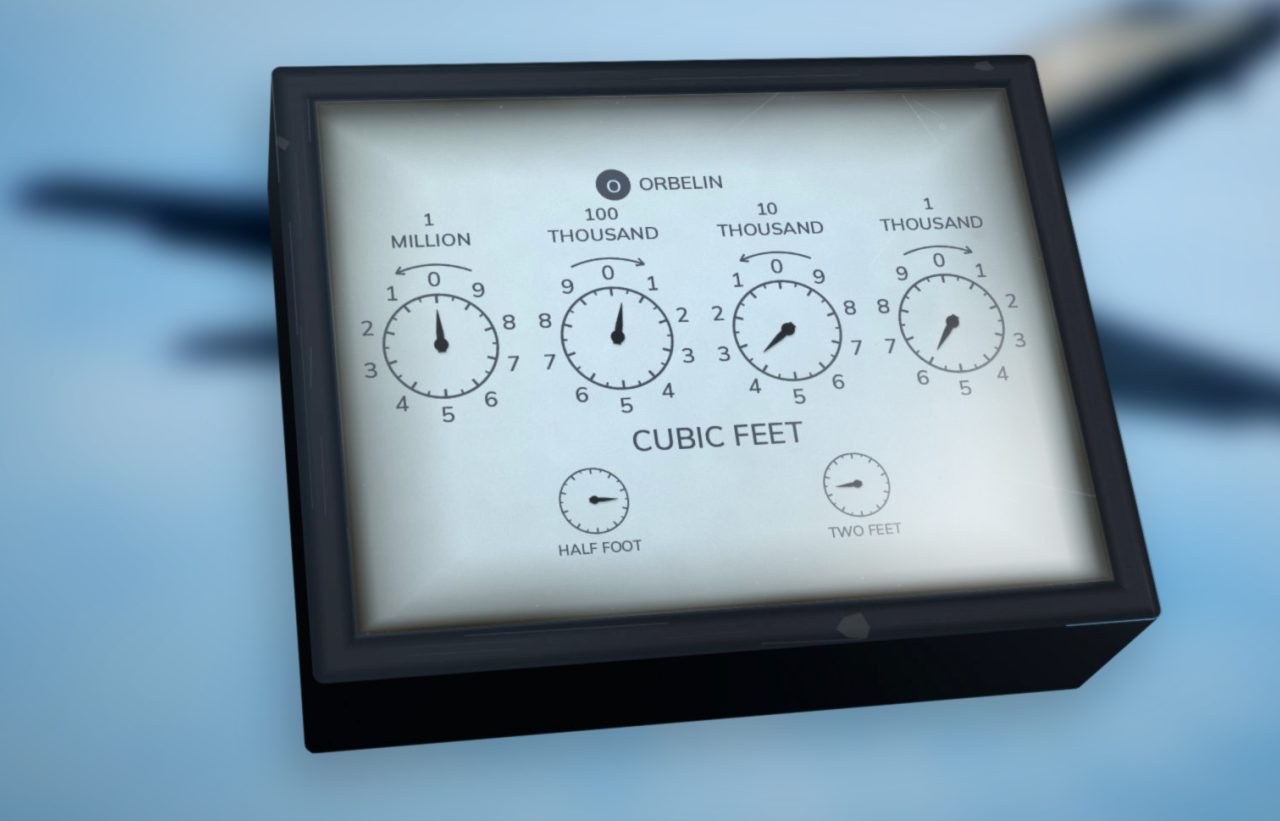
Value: 3600 ft³
